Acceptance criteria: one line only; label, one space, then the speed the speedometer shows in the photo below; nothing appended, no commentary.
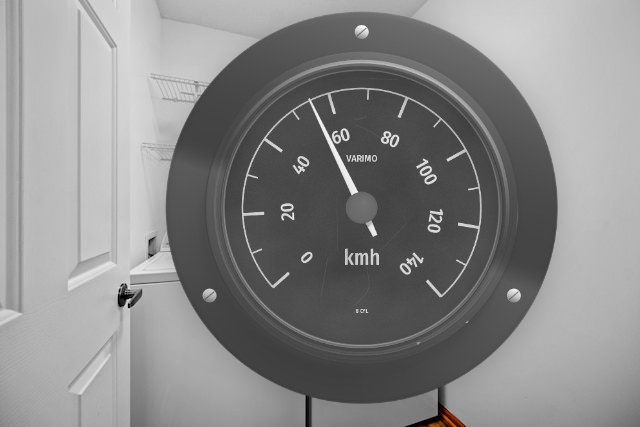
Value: 55 km/h
